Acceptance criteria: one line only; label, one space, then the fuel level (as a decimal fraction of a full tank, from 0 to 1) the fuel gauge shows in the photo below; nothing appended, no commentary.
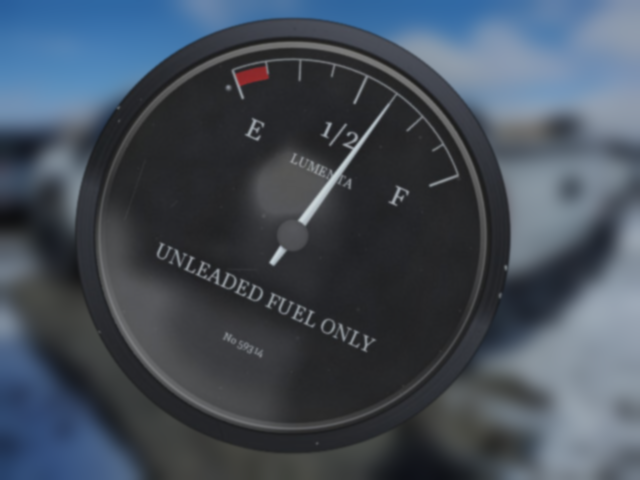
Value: 0.625
